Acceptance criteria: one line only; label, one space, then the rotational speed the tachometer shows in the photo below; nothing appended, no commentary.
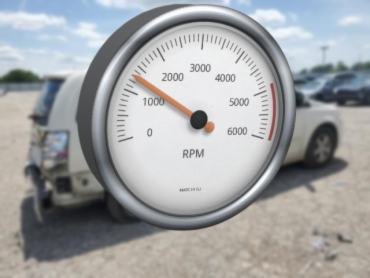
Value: 1300 rpm
